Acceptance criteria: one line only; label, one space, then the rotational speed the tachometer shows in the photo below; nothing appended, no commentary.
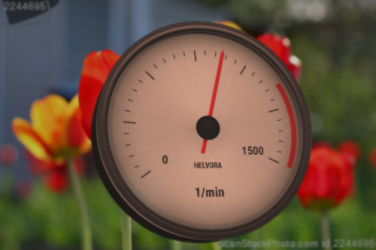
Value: 875 rpm
